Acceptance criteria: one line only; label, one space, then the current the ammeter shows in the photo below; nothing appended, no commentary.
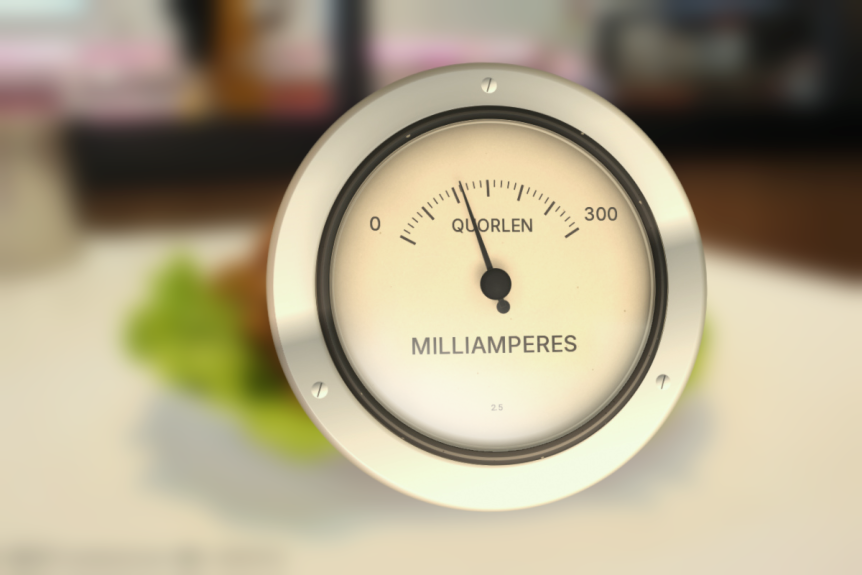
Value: 110 mA
